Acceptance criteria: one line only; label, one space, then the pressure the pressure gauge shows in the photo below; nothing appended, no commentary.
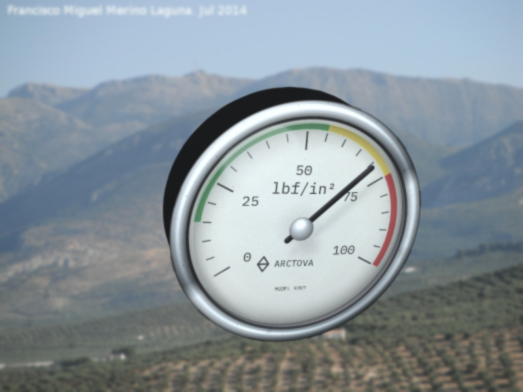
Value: 70 psi
